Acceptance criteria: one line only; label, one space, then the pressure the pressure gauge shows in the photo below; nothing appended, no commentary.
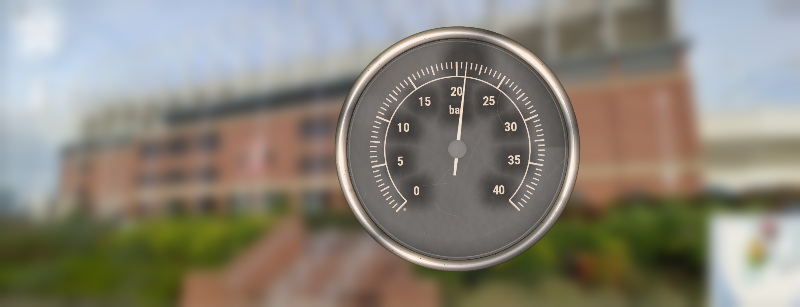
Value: 21 bar
